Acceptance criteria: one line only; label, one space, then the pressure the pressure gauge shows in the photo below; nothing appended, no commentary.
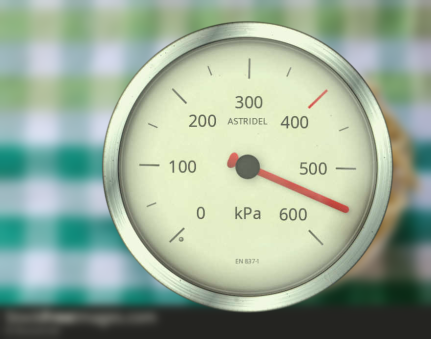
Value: 550 kPa
